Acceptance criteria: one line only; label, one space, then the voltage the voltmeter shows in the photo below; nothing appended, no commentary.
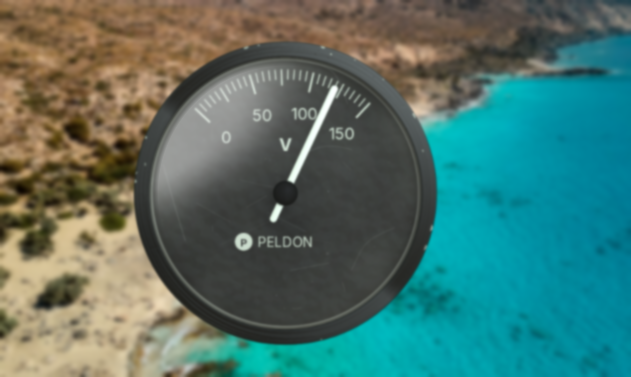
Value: 120 V
